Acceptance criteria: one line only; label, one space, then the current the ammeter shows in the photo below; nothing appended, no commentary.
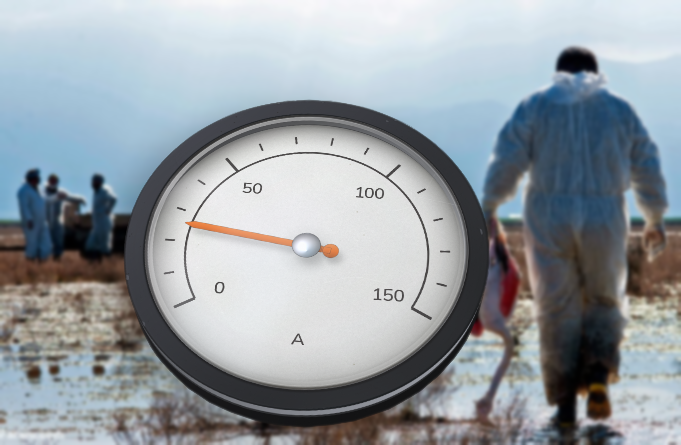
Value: 25 A
